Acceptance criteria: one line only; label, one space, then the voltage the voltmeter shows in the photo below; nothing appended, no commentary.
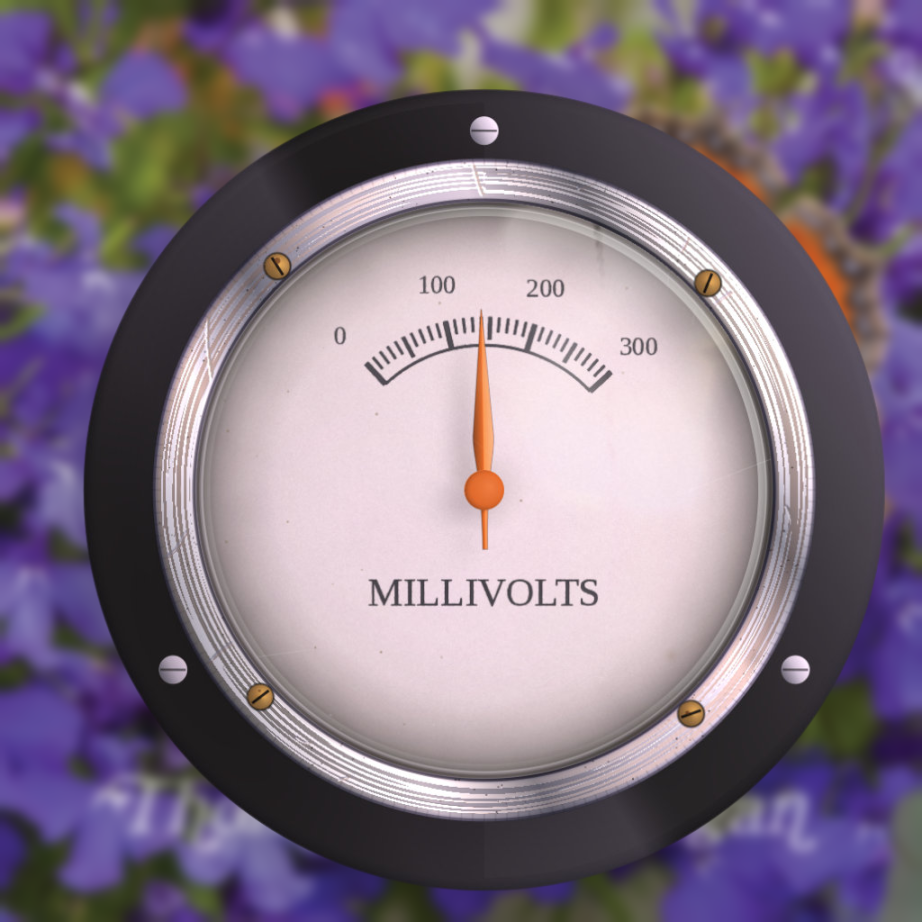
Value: 140 mV
